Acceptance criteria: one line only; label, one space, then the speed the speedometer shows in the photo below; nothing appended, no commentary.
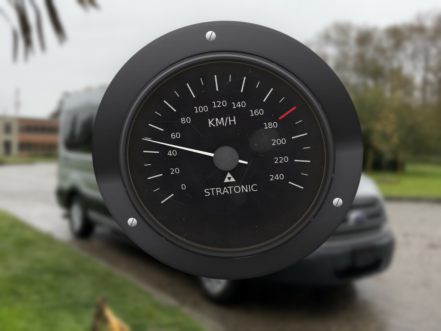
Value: 50 km/h
